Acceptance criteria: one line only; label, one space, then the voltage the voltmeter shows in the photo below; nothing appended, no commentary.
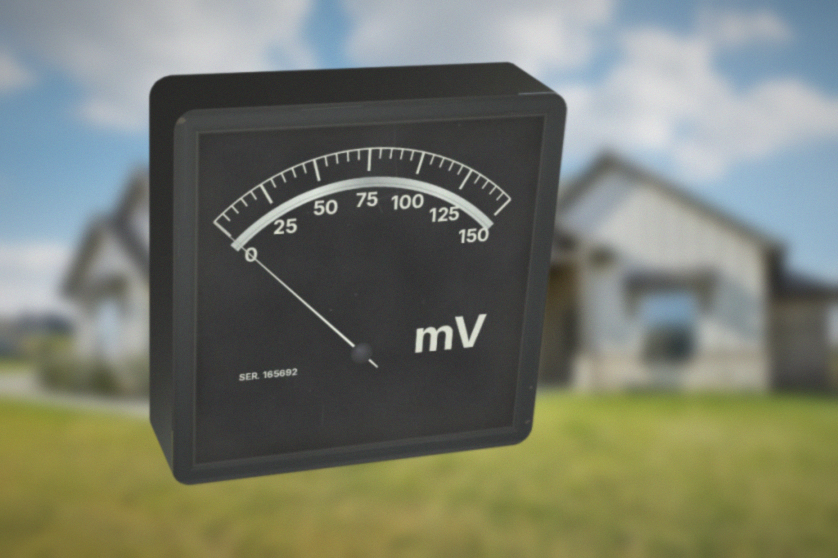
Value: 0 mV
